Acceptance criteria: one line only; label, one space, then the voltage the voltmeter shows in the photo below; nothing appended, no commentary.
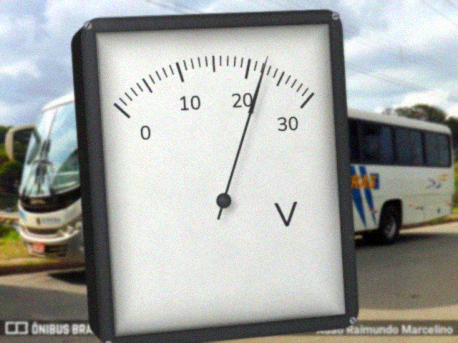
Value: 22 V
